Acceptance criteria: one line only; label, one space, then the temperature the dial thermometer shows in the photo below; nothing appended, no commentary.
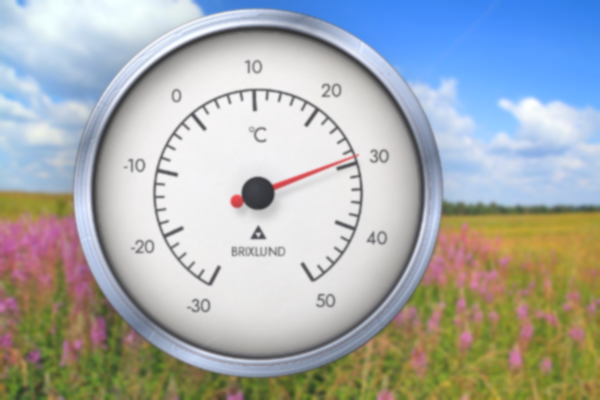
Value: 29 °C
